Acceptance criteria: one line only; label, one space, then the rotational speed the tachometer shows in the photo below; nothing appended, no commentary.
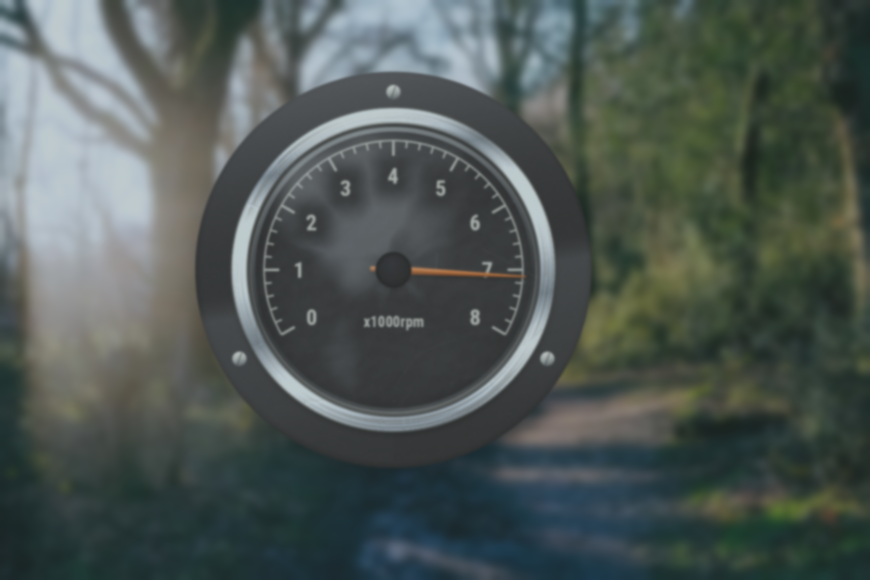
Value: 7100 rpm
